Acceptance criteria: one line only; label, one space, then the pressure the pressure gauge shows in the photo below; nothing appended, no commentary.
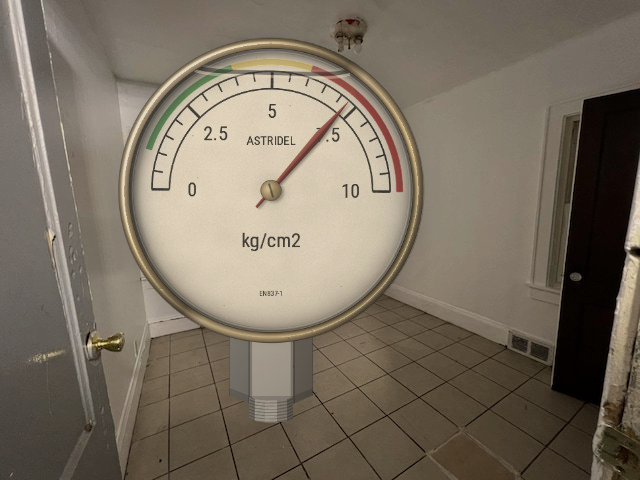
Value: 7.25 kg/cm²
